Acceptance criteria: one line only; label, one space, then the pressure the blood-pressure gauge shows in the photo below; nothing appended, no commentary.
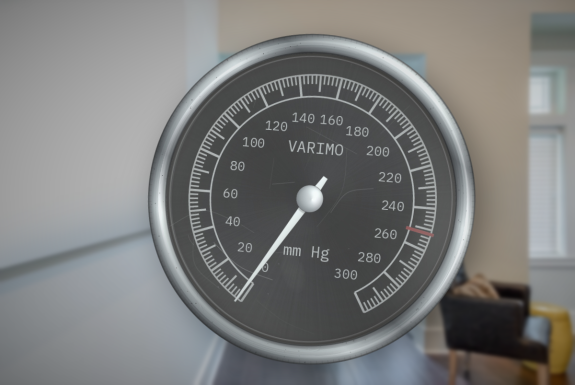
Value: 2 mmHg
